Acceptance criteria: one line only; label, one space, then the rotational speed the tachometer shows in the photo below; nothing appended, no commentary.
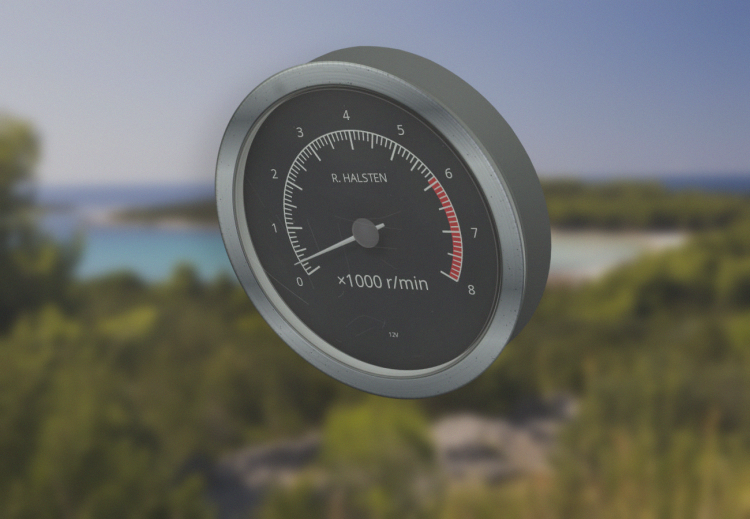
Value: 300 rpm
